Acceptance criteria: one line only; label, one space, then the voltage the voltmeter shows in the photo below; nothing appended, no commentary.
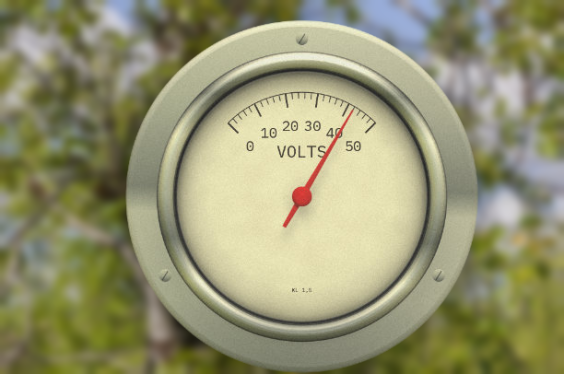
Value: 42 V
